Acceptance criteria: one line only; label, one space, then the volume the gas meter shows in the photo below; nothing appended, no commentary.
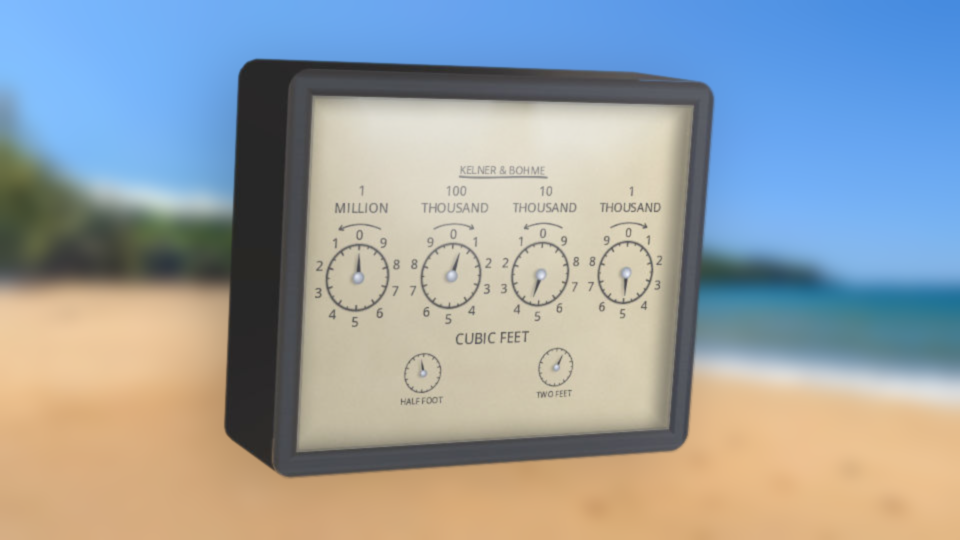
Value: 4500 ft³
